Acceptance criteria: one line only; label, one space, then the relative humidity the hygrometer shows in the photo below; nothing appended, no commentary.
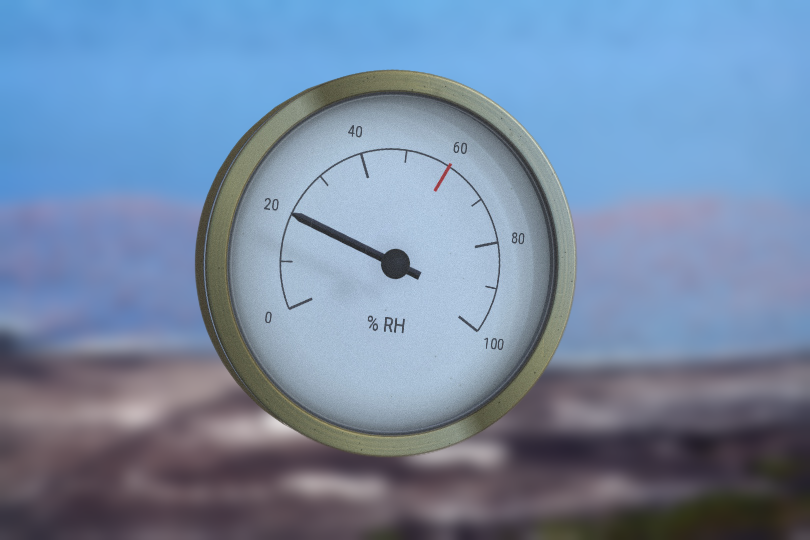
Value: 20 %
